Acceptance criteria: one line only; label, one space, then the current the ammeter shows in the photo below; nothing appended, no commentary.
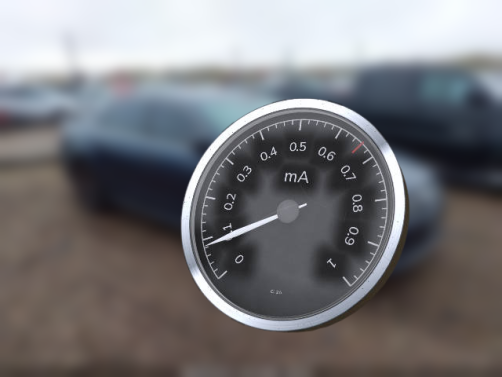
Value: 0.08 mA
